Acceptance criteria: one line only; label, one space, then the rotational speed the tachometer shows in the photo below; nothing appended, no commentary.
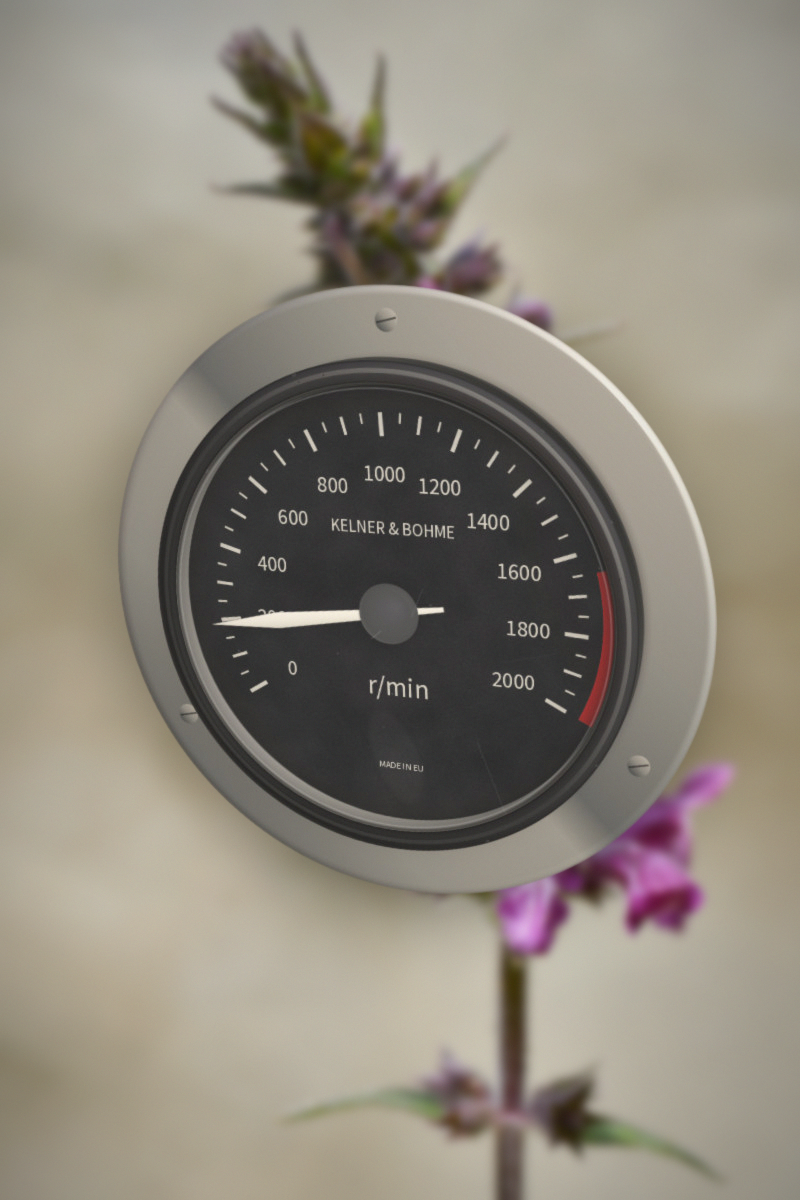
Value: 200 rpm
